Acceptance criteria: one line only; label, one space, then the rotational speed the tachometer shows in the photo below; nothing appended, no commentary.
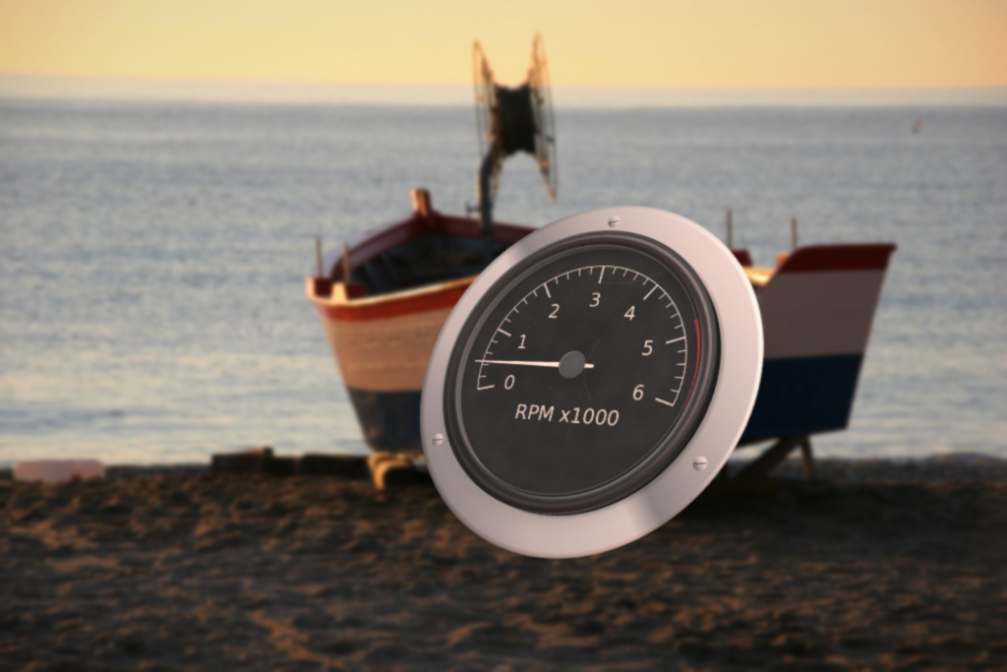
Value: 400 rpm
